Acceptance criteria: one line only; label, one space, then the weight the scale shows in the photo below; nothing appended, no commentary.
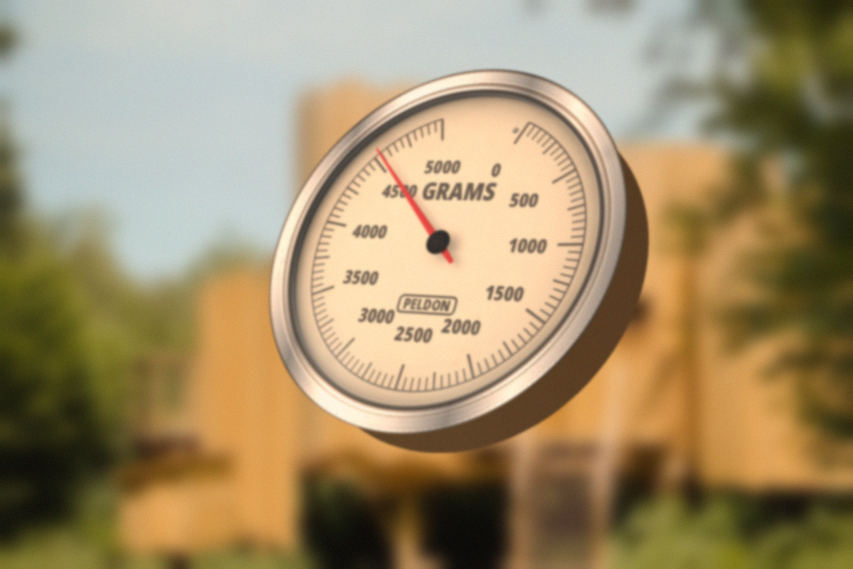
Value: 4550 g
